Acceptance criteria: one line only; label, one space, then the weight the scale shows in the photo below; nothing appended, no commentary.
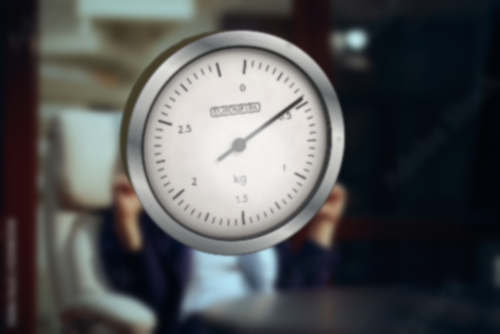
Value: 0.45 kg
